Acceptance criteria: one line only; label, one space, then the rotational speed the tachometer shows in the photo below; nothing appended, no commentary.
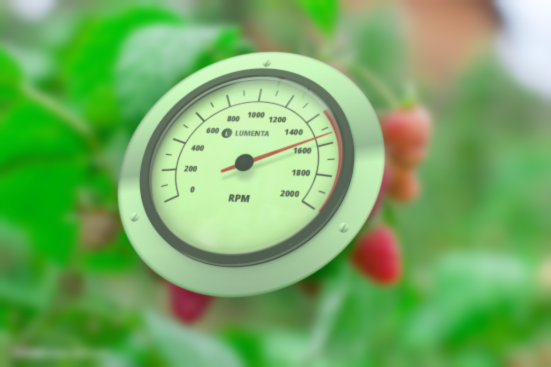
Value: 1550 rpm
